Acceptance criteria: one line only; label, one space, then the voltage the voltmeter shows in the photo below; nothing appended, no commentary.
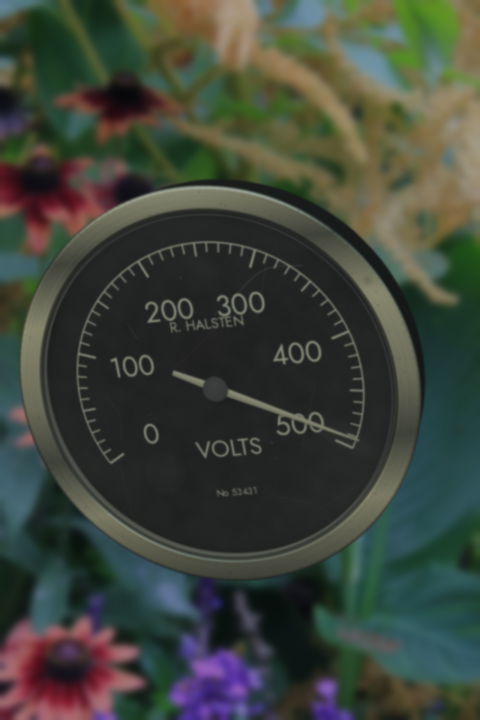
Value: 490 V
